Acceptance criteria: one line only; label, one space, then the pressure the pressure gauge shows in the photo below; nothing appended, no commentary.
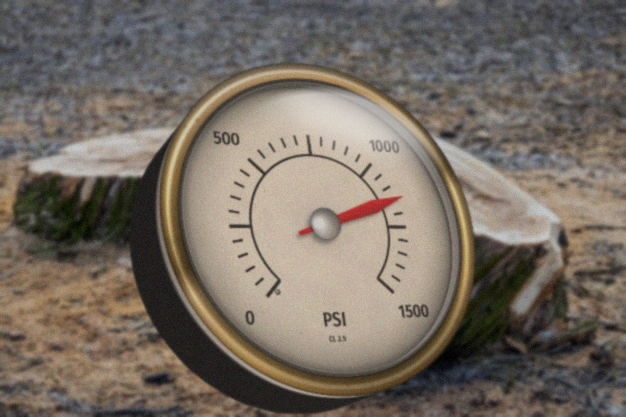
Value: 1150 psi
